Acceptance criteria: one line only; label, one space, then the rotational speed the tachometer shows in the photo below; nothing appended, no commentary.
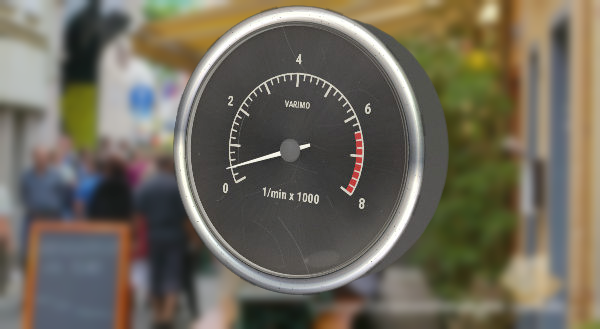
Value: 400 rpm
